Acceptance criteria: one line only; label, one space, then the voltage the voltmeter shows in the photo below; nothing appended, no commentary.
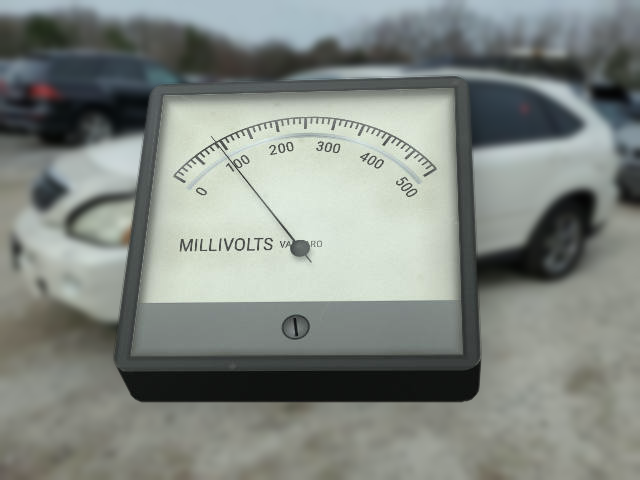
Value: 90 mV
